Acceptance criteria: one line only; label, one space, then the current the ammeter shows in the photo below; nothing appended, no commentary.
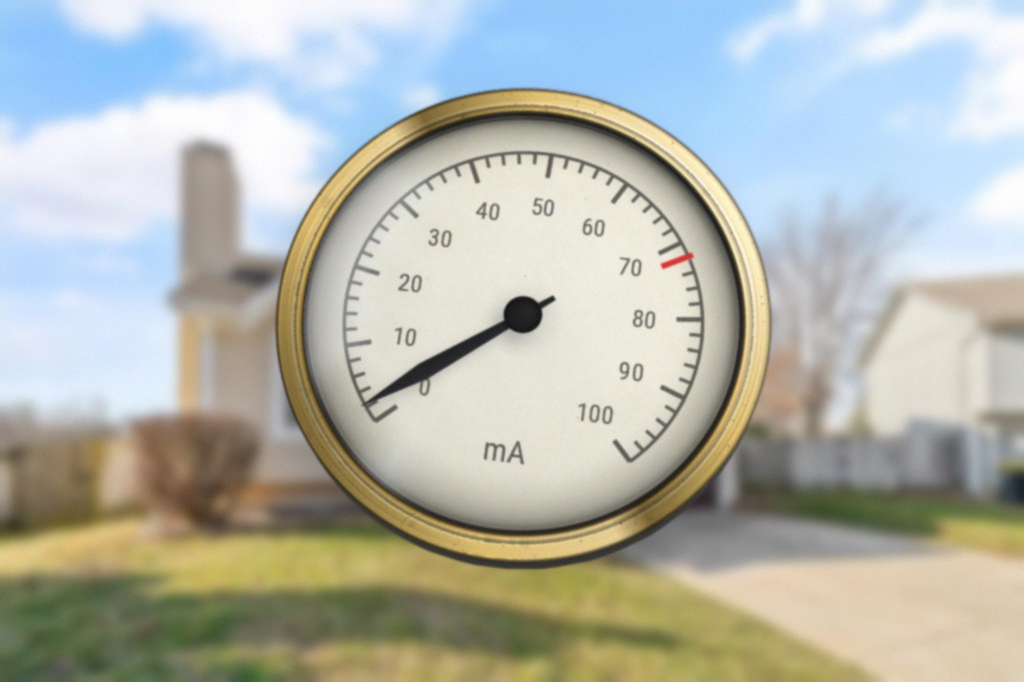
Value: 2 mA
